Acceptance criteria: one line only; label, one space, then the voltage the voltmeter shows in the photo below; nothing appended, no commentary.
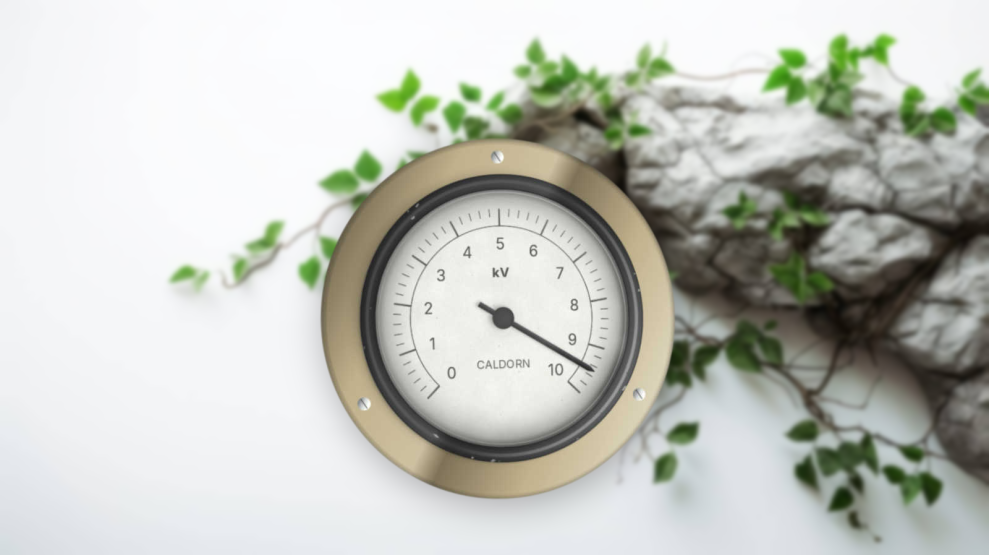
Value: 9.5 kV
